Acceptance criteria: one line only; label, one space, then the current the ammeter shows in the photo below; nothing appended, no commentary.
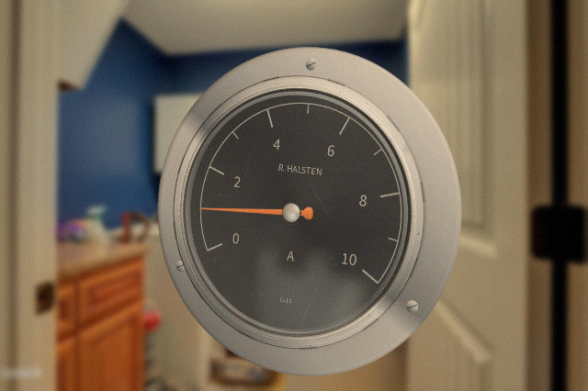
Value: 1 A
